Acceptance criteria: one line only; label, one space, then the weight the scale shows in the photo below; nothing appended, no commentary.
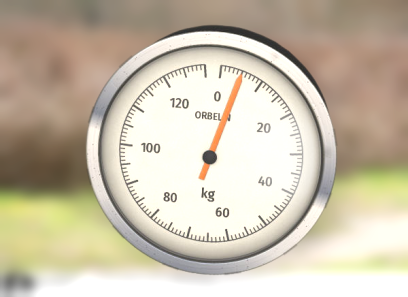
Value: 5 kg
